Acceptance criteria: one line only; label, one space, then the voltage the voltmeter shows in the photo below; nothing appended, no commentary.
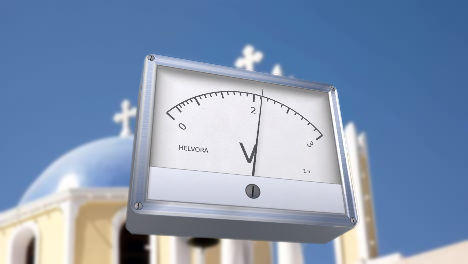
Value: 2.1 V
